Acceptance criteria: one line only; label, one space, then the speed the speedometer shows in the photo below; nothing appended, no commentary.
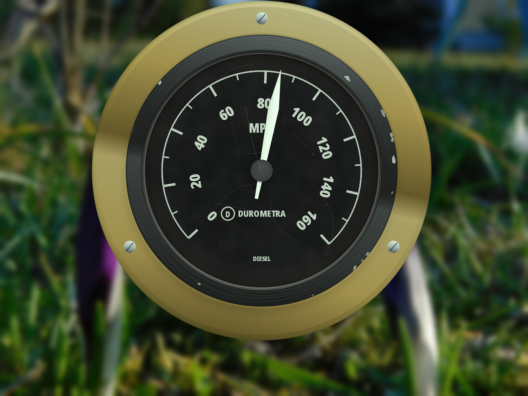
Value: 85 mph
